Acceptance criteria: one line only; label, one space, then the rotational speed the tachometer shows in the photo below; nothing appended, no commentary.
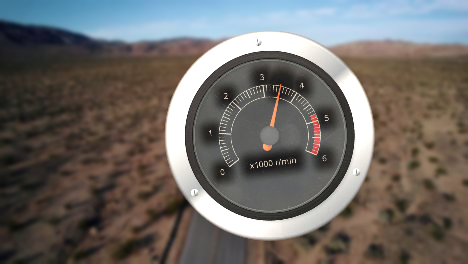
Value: 3500 rpm
